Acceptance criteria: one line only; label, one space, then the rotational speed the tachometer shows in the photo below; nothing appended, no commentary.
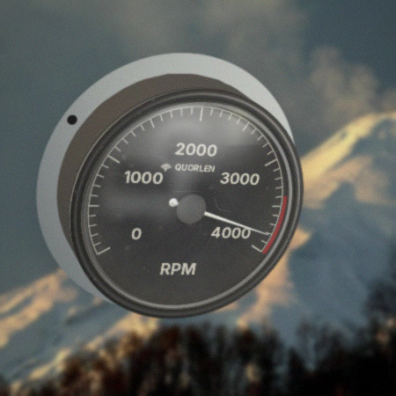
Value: 3800 rpm
